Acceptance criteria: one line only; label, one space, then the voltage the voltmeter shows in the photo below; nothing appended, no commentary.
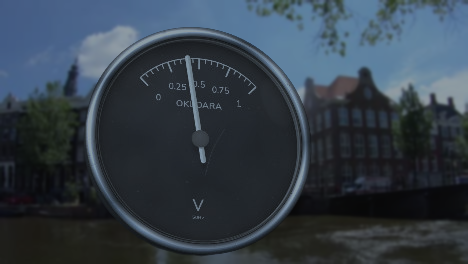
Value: 0.4 V
